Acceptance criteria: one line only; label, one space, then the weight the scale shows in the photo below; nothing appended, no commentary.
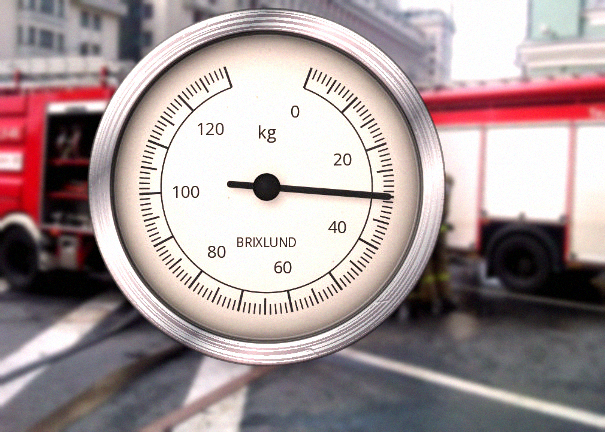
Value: 30 kg
